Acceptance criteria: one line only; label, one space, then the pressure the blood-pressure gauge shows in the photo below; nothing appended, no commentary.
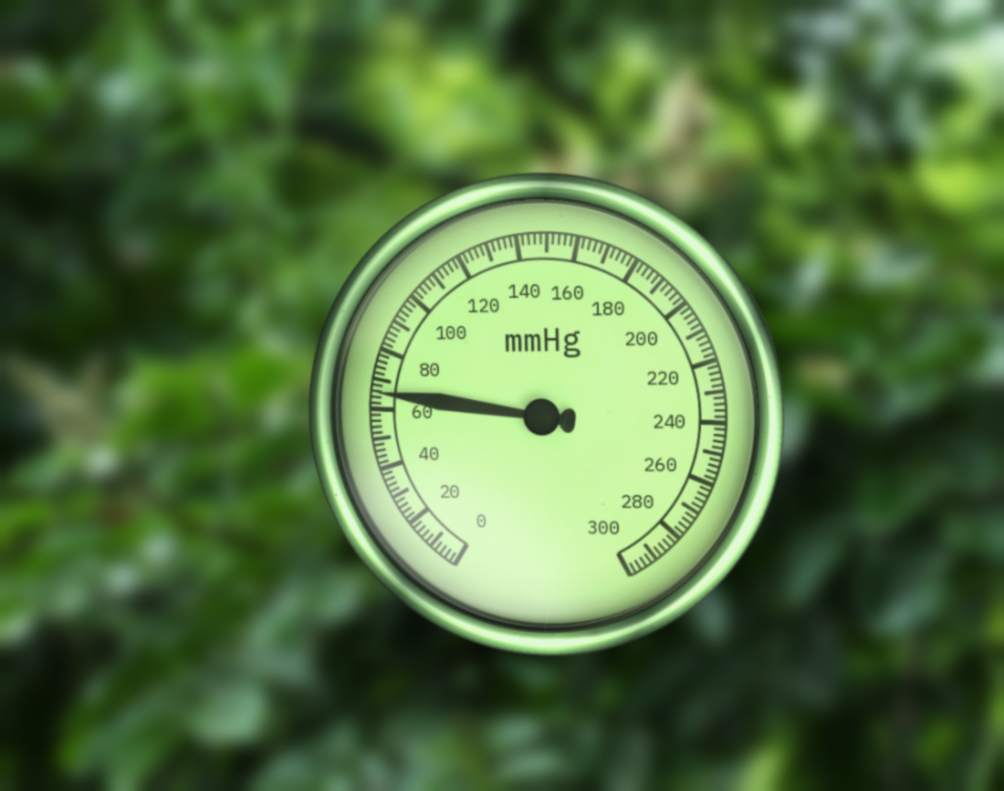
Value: 66 mmHg
